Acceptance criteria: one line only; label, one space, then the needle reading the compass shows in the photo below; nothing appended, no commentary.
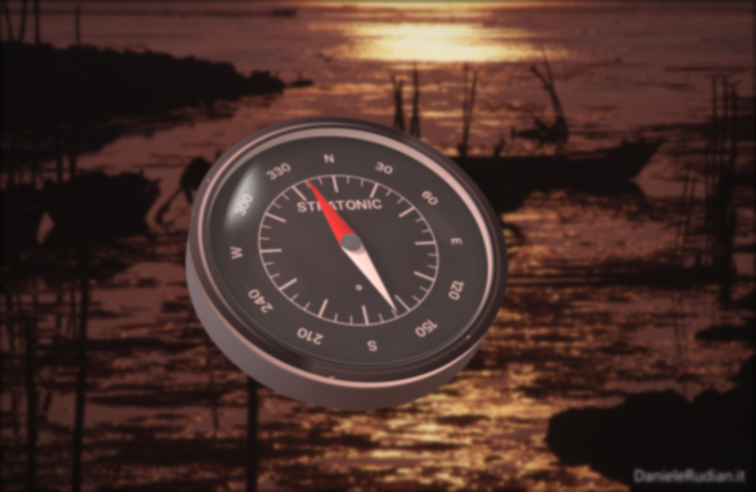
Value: 340 °
